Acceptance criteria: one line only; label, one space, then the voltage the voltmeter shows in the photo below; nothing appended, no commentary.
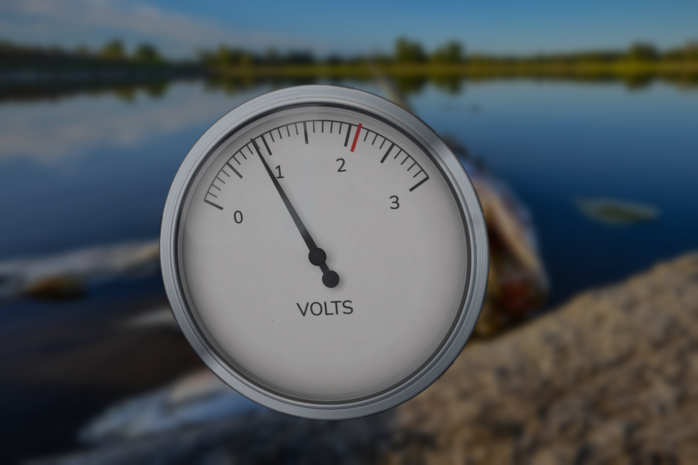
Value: 0.9 V
